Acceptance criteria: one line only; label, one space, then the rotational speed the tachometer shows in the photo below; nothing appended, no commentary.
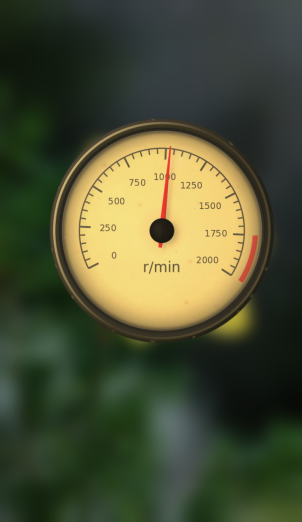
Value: 1025 rpm
